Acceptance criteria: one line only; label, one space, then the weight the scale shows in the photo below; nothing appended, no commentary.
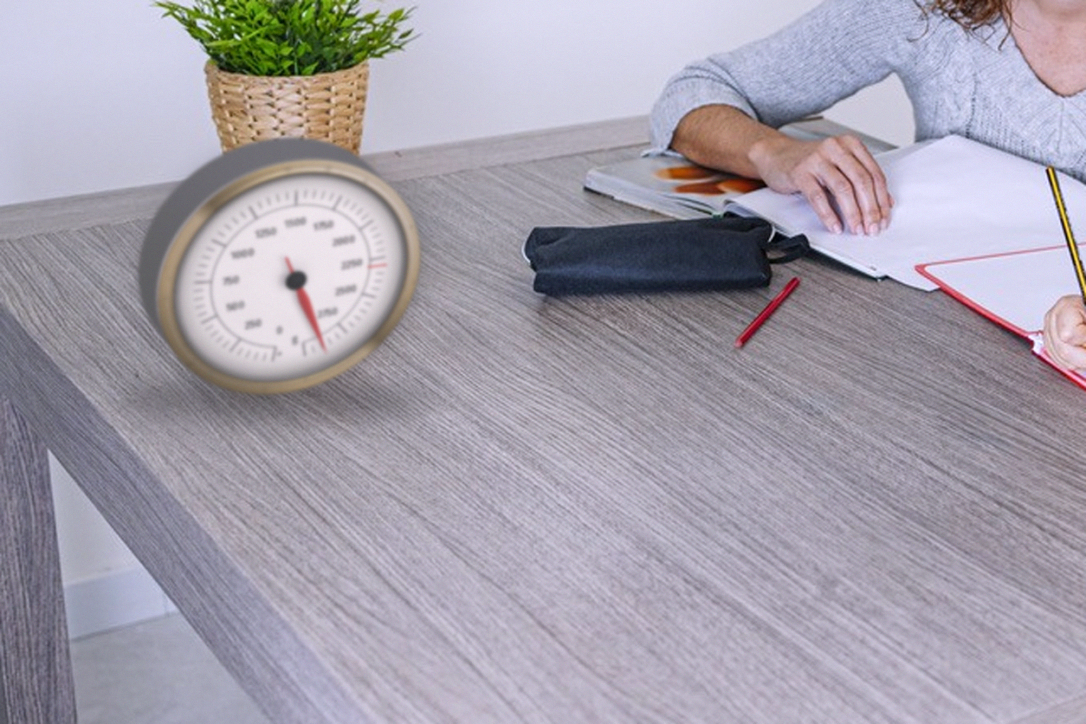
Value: 2900 g
